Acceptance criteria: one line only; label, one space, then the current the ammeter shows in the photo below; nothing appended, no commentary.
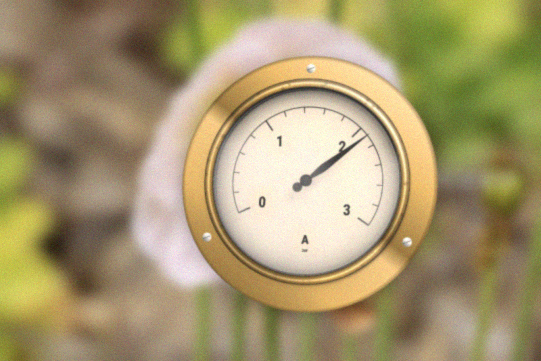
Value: 2.1 A
